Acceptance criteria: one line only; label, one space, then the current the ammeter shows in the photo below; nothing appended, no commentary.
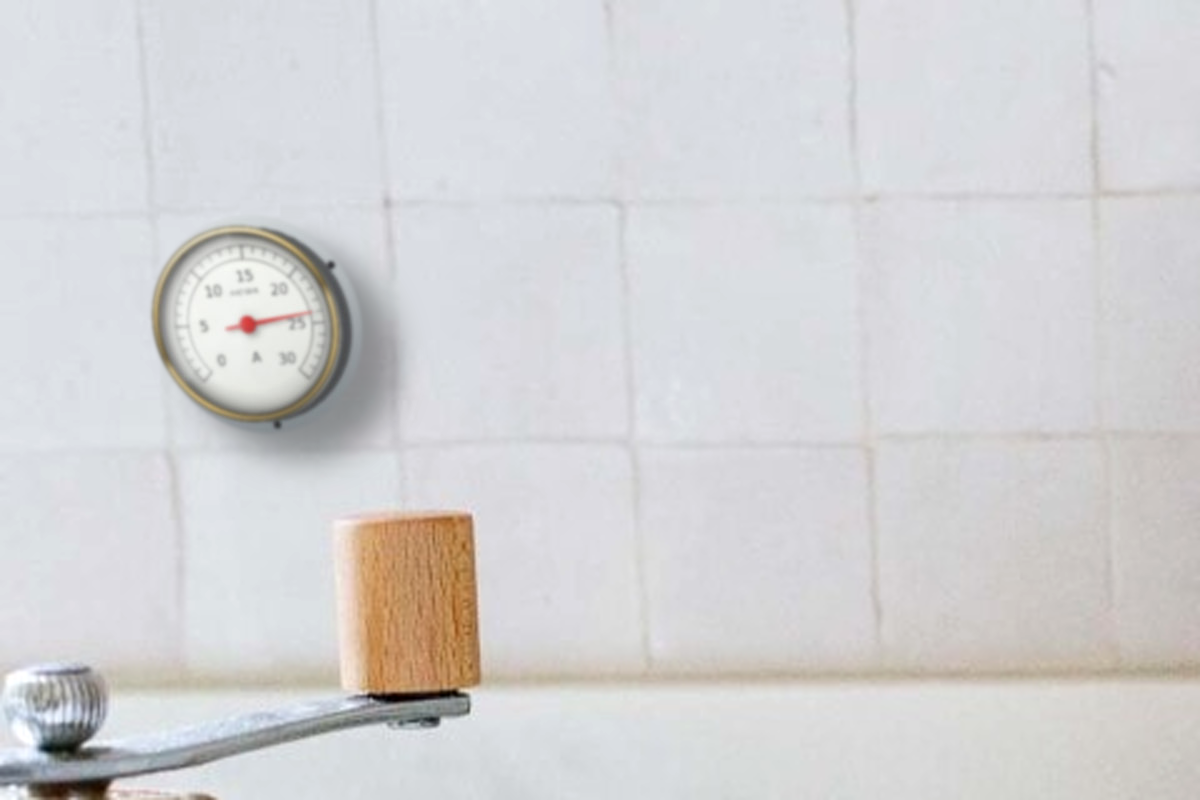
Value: 24 A
